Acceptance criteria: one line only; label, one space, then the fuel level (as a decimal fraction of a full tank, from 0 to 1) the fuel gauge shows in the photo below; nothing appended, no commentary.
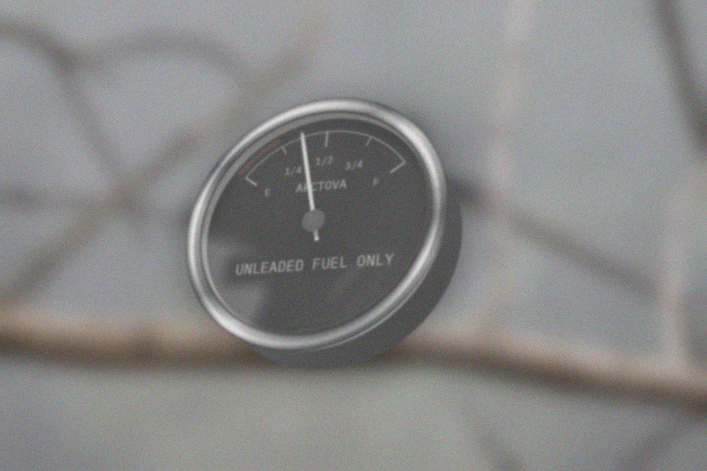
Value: 0.375
